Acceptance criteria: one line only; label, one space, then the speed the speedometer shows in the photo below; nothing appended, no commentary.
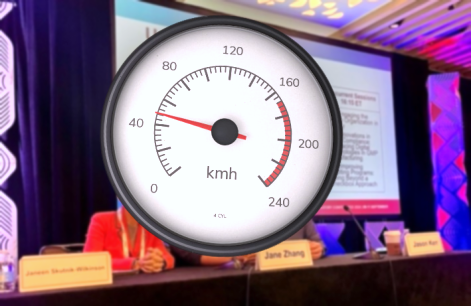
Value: 48 km/h
